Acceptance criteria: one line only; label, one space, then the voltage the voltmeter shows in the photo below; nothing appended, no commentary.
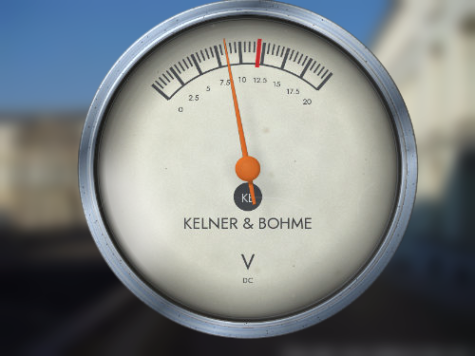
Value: 8.5 V
